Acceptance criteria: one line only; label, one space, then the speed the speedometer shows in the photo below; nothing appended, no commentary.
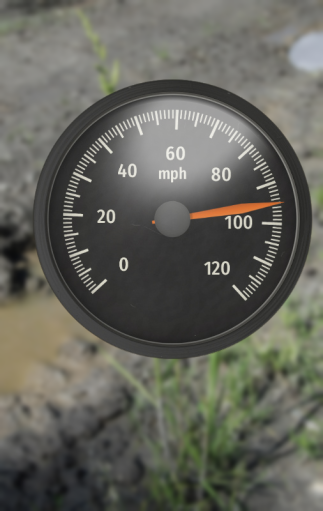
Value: 95 mph
